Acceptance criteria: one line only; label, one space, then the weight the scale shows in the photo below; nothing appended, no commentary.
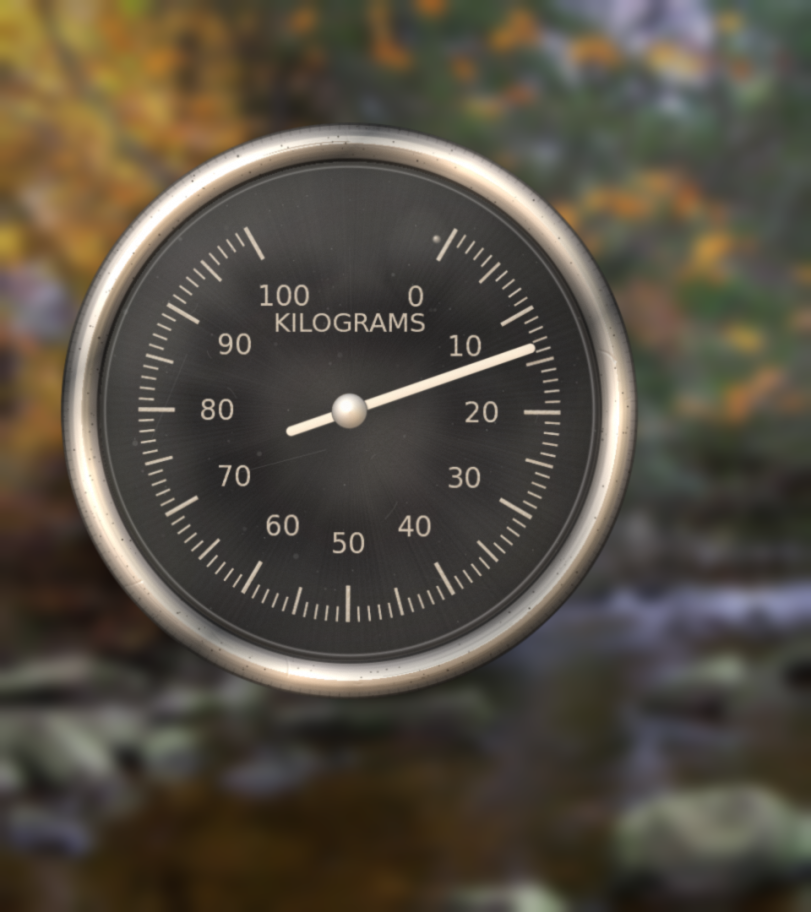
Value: 13.5 kg
